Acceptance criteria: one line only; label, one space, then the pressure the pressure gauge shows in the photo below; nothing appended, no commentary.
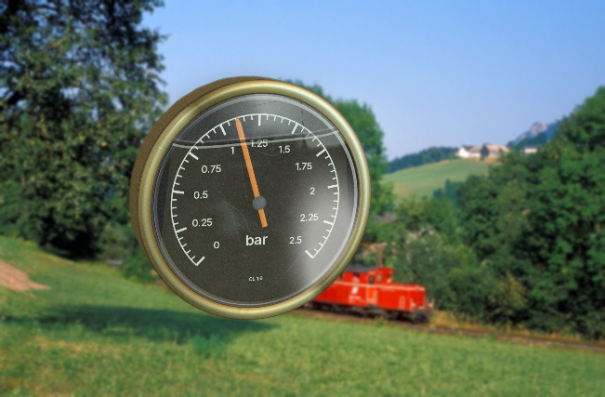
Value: 1.1 bar
